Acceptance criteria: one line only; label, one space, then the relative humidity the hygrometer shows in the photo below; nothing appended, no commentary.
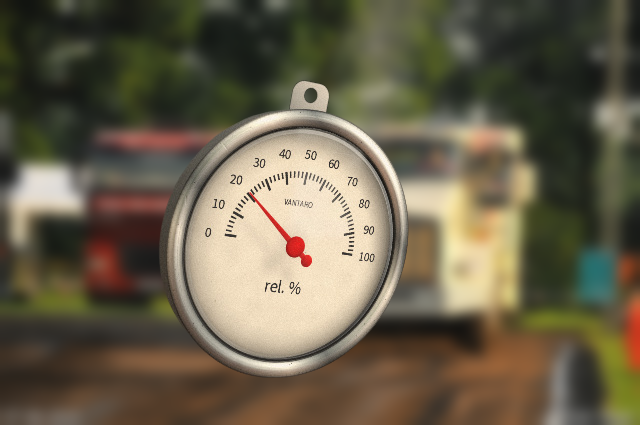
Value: 20 %
